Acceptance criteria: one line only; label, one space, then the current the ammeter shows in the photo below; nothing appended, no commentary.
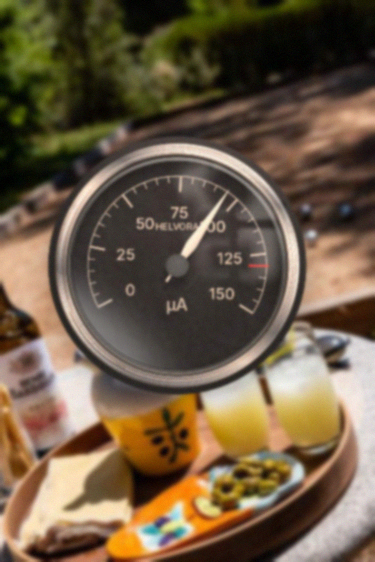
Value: 95 µA
